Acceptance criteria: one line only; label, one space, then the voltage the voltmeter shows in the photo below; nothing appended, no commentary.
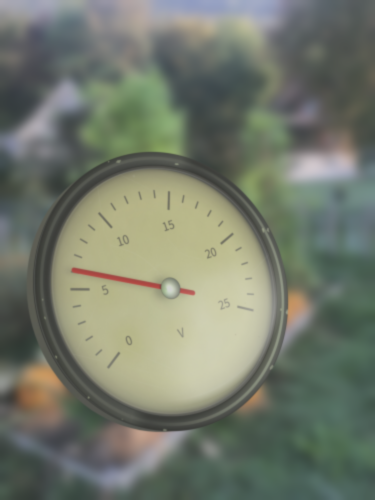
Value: 6 V
